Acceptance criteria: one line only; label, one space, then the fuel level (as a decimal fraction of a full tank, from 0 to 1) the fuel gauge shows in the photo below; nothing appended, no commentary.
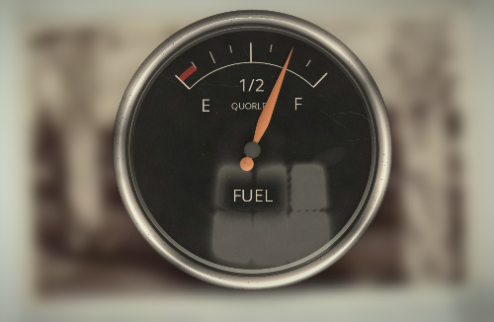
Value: 0.75
